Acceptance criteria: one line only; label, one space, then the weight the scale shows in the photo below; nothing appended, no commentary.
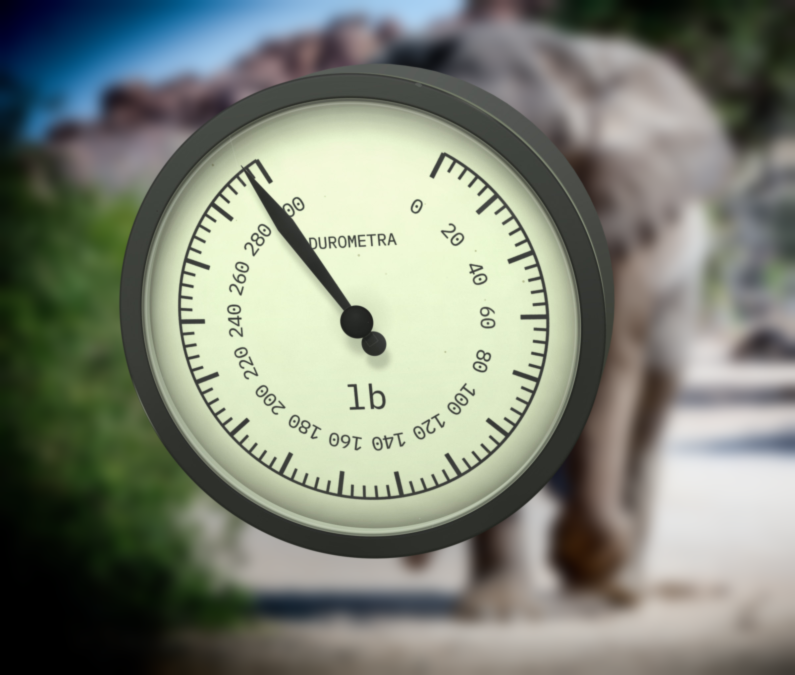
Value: 296 lb
